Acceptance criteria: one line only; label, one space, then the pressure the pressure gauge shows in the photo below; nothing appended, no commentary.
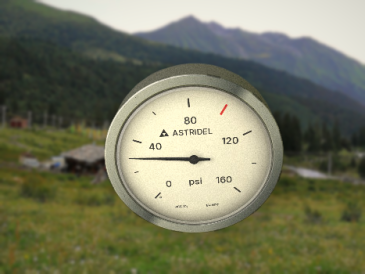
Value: 30 psi
